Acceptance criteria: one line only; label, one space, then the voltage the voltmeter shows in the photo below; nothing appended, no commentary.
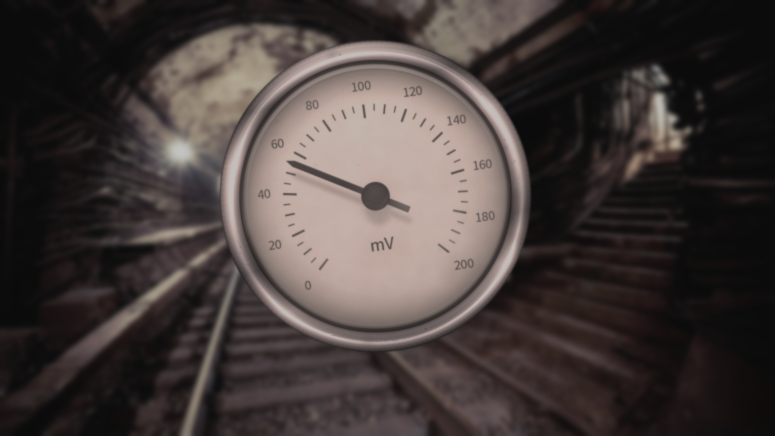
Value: 55 mV
